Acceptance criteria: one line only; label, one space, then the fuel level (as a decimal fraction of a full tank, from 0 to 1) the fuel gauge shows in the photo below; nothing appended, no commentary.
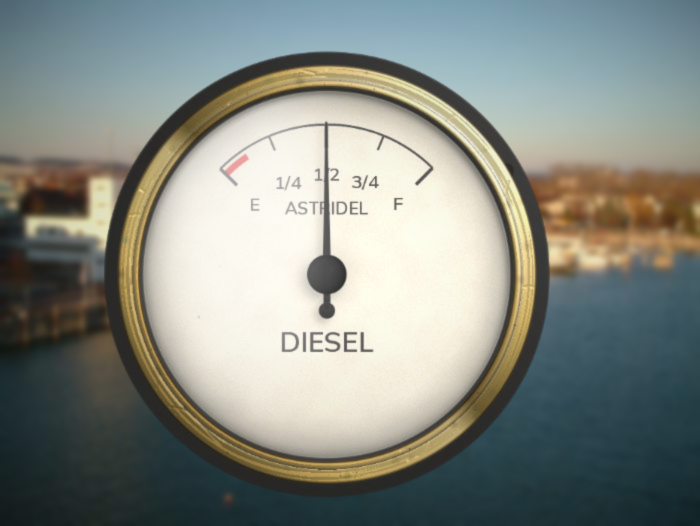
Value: 0.5
